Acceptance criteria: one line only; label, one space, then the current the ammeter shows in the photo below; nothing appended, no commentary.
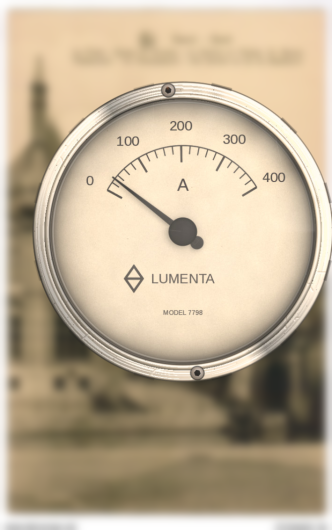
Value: 30 A
